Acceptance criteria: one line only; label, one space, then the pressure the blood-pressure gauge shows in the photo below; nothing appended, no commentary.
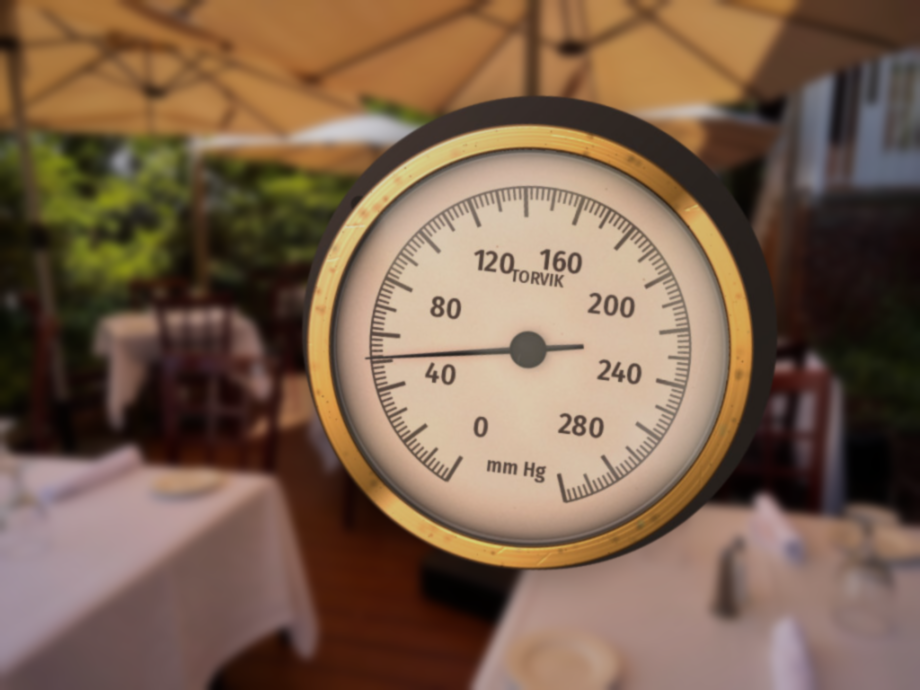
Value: 52 mmHg
